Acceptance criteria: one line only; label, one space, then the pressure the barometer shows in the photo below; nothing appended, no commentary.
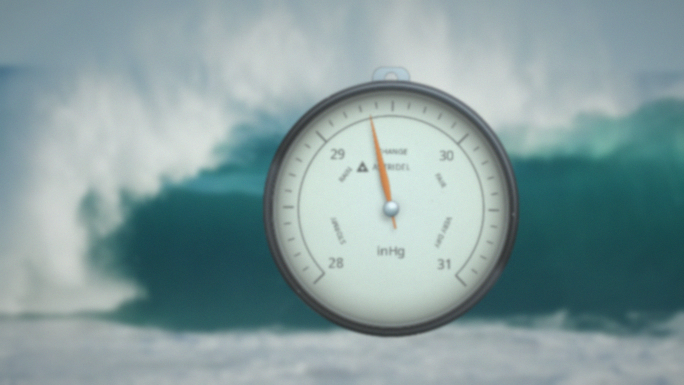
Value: 29.35 inHg
